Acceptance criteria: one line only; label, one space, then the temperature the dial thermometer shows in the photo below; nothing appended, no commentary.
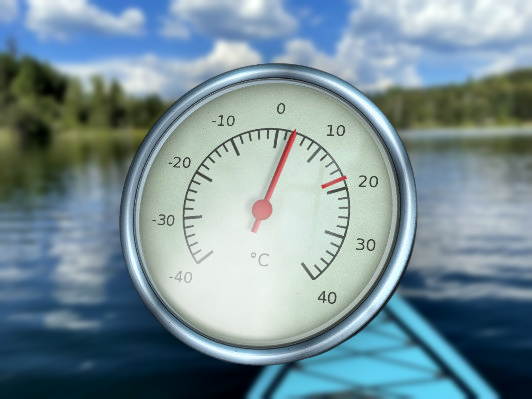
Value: 4 °C
